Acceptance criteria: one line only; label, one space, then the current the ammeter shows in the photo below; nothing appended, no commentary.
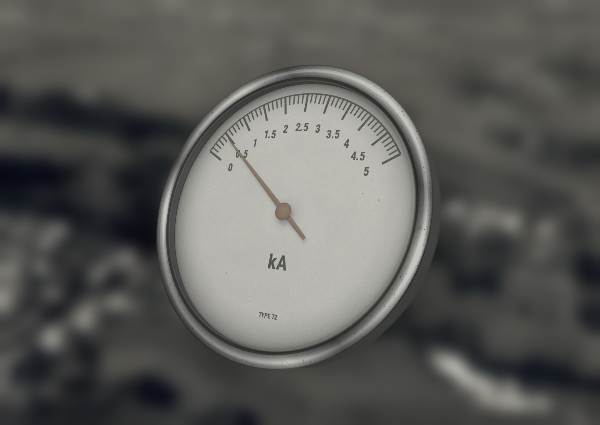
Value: 0.5 kA
